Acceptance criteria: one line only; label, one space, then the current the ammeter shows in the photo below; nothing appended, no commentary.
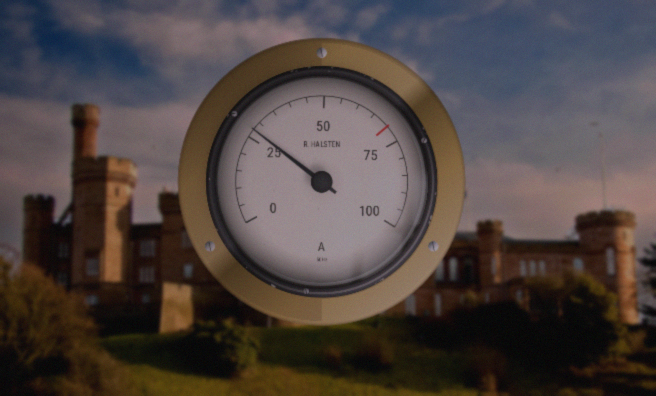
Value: 27.5 A
